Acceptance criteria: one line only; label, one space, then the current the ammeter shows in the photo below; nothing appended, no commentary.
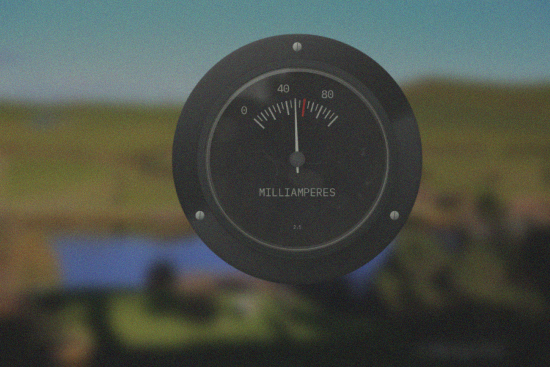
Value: 50 mA
